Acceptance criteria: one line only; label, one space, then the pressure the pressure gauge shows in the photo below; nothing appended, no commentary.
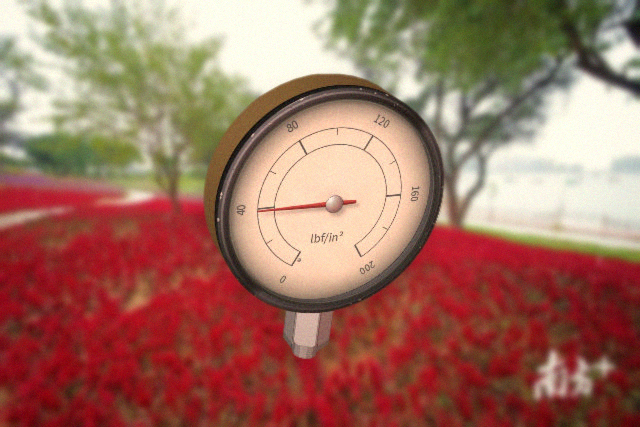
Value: 40 psi
